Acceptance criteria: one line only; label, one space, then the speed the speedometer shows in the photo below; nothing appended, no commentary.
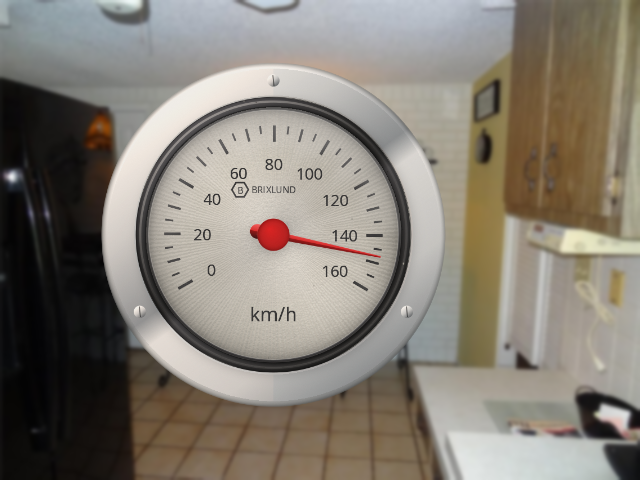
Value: 147.5 km/h
